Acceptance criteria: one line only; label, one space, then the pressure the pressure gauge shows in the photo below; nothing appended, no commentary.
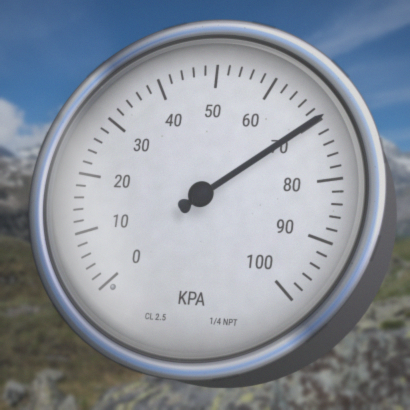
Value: 70 kPa
